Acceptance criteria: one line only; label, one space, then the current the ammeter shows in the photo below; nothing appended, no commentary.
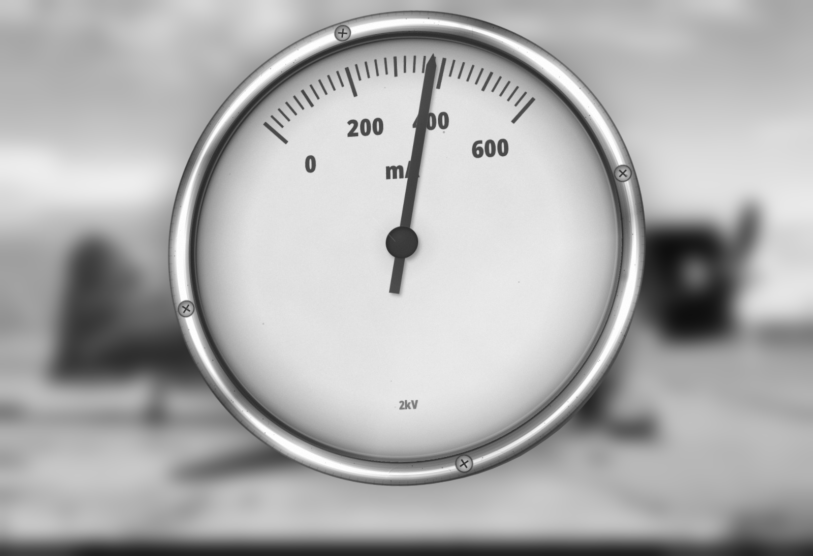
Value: 380 mA
